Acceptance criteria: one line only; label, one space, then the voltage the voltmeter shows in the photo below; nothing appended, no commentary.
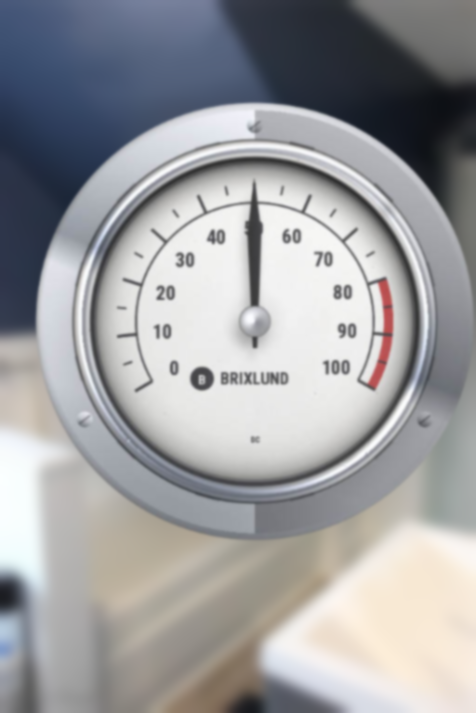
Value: 50 V
